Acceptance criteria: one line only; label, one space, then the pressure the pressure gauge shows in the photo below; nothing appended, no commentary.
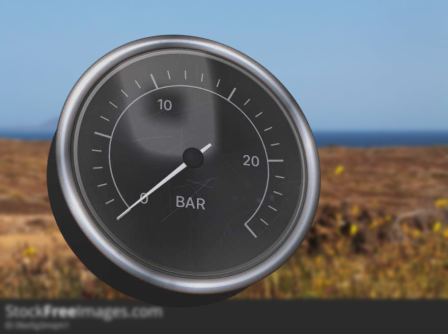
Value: 0 bar
